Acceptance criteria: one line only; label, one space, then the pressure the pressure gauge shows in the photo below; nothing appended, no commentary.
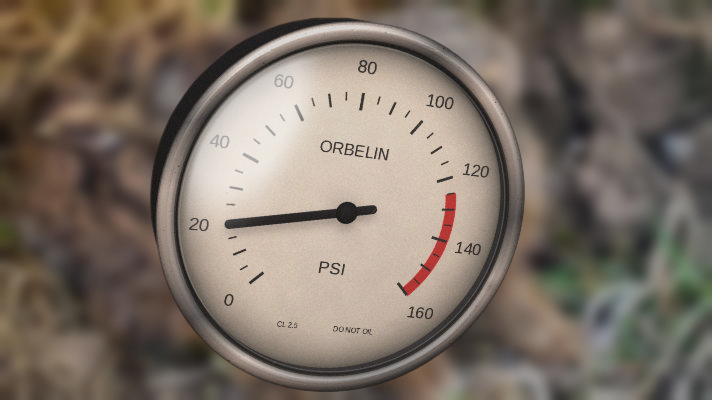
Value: 20 psi
